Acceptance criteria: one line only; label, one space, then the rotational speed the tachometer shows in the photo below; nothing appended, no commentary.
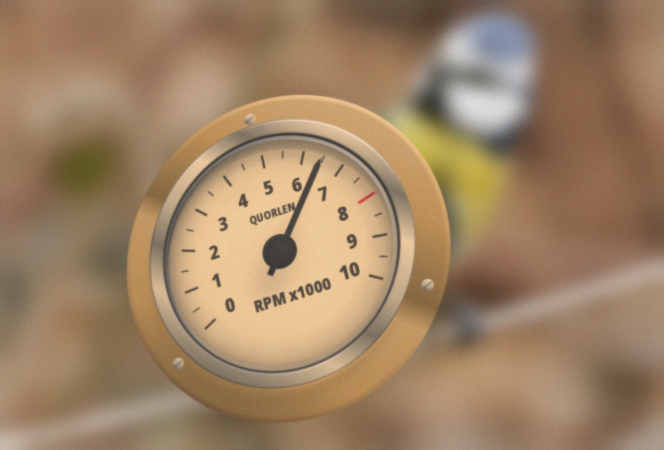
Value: 6500 rpm
